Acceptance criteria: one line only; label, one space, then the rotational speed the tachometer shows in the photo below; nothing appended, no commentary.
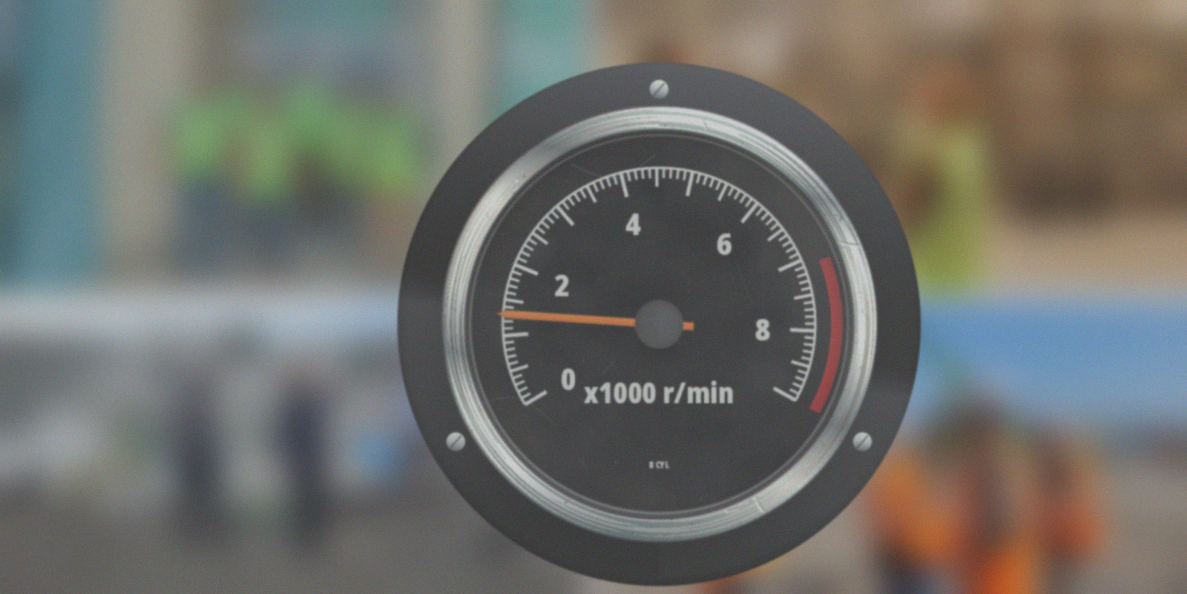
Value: 1300 rpm
